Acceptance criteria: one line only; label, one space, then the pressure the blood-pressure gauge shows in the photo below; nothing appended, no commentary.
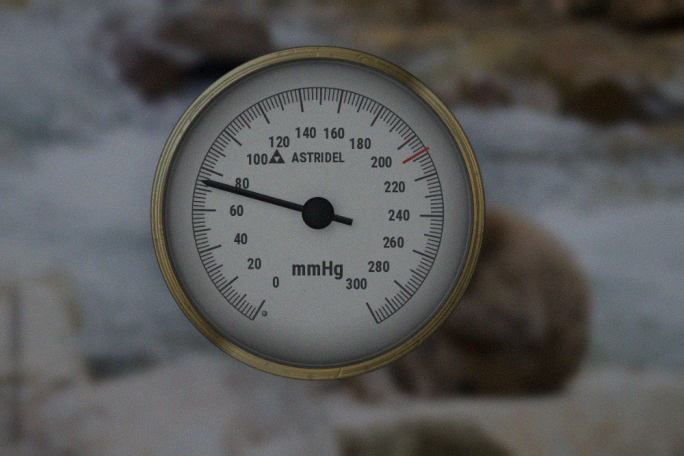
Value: 74 mmHg
